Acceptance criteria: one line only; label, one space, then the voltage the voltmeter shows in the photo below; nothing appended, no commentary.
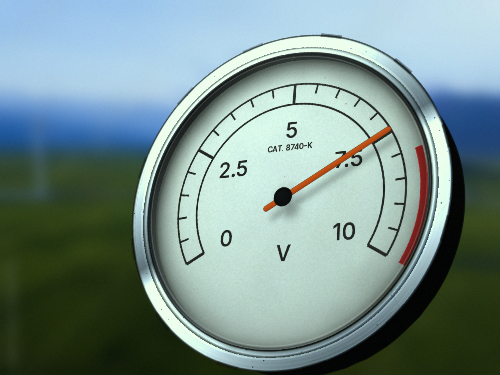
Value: 7.5 V
